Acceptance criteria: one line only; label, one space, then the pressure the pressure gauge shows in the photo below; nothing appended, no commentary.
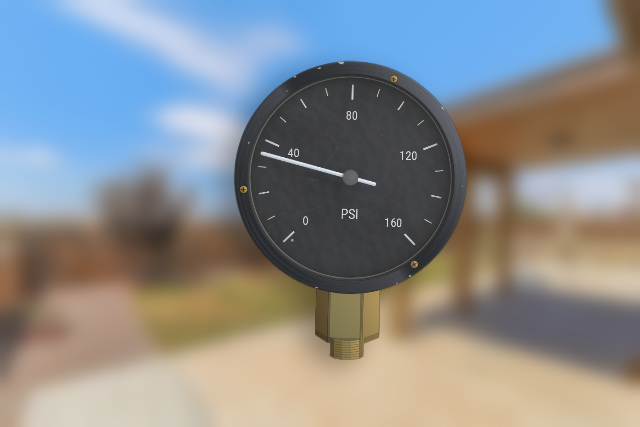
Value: 35 psi
